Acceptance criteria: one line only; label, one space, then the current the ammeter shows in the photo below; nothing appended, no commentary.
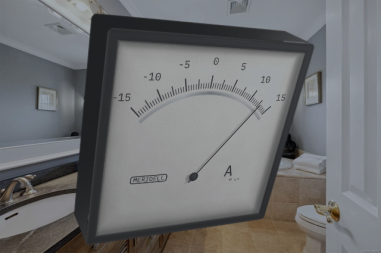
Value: 12.5 A
